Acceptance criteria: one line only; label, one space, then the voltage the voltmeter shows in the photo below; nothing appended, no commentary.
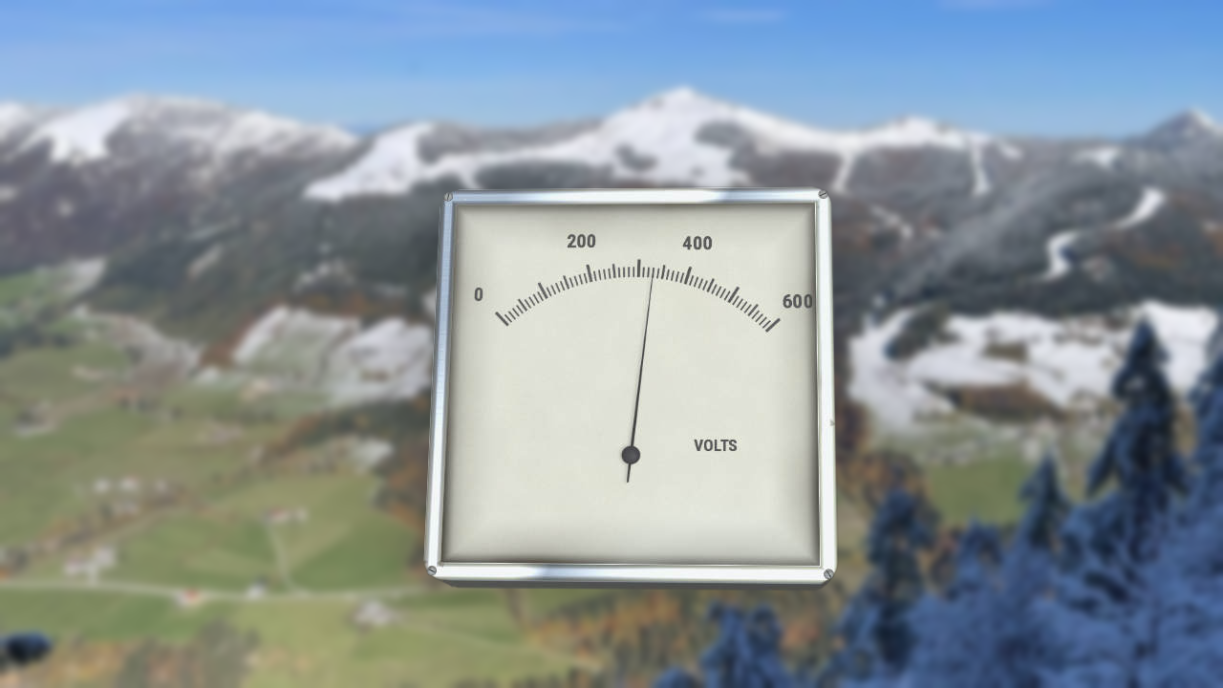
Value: 330 V
